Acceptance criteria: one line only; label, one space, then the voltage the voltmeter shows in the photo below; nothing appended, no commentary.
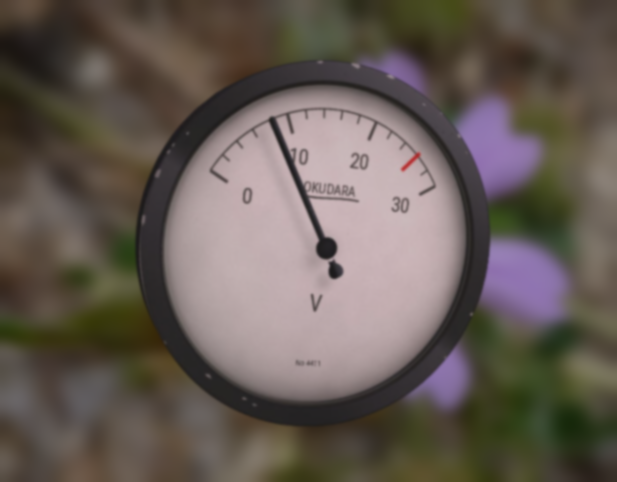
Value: 8 V
